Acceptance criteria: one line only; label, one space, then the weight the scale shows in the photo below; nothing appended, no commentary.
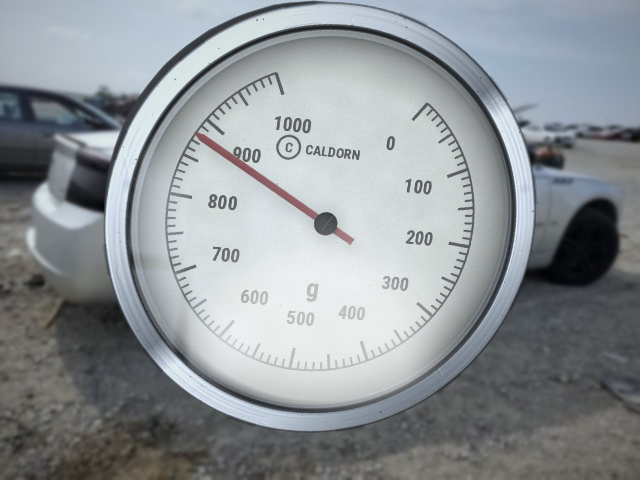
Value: 880 g
